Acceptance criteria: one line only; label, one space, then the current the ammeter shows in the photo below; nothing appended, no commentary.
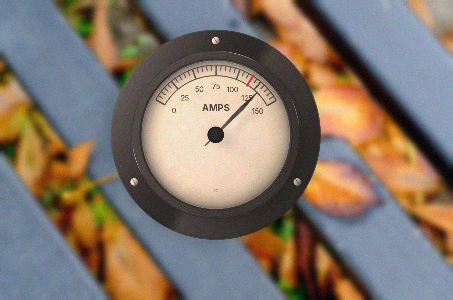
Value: 130 A
